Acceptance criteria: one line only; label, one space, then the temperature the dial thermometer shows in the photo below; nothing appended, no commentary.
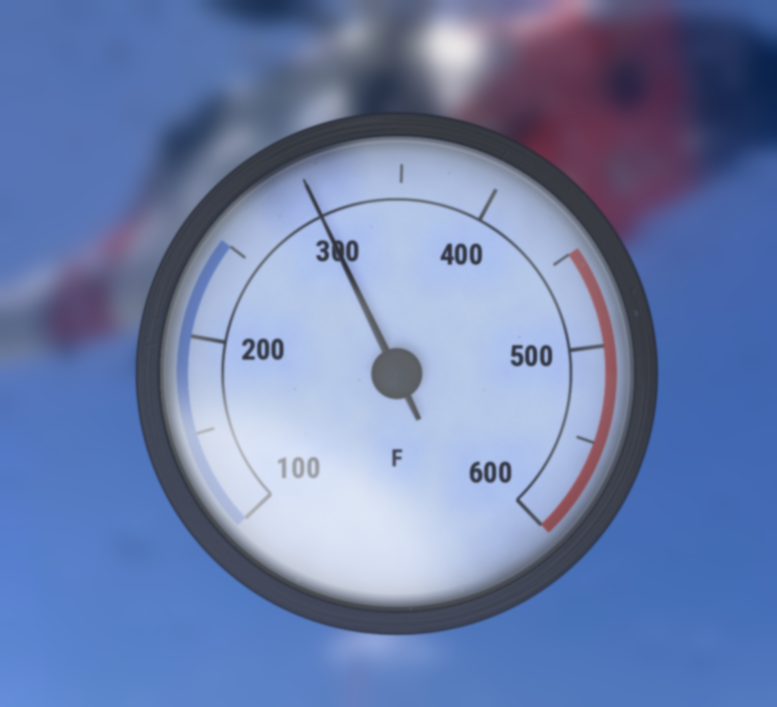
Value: 300 °F
